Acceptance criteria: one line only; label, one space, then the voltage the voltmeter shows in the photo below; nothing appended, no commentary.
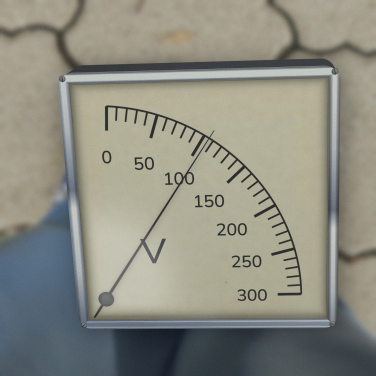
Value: 105 V
